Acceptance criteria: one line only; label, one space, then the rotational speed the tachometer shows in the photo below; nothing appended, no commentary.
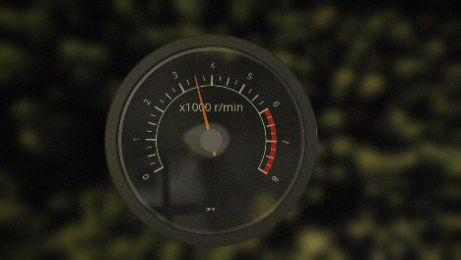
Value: 3500 rpm
